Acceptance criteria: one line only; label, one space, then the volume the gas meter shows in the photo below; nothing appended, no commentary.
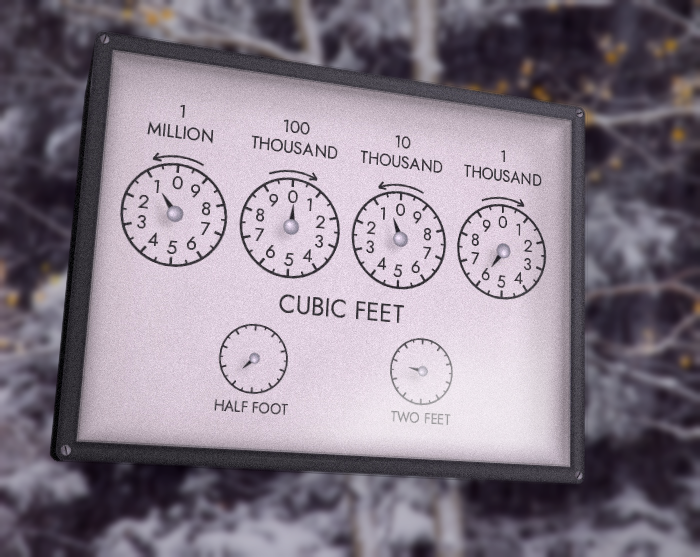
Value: 100600 ft³
